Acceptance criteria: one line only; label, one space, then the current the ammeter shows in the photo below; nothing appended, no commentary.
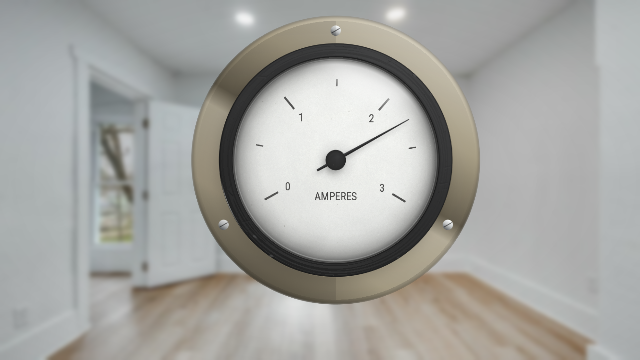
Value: 2.25 A
